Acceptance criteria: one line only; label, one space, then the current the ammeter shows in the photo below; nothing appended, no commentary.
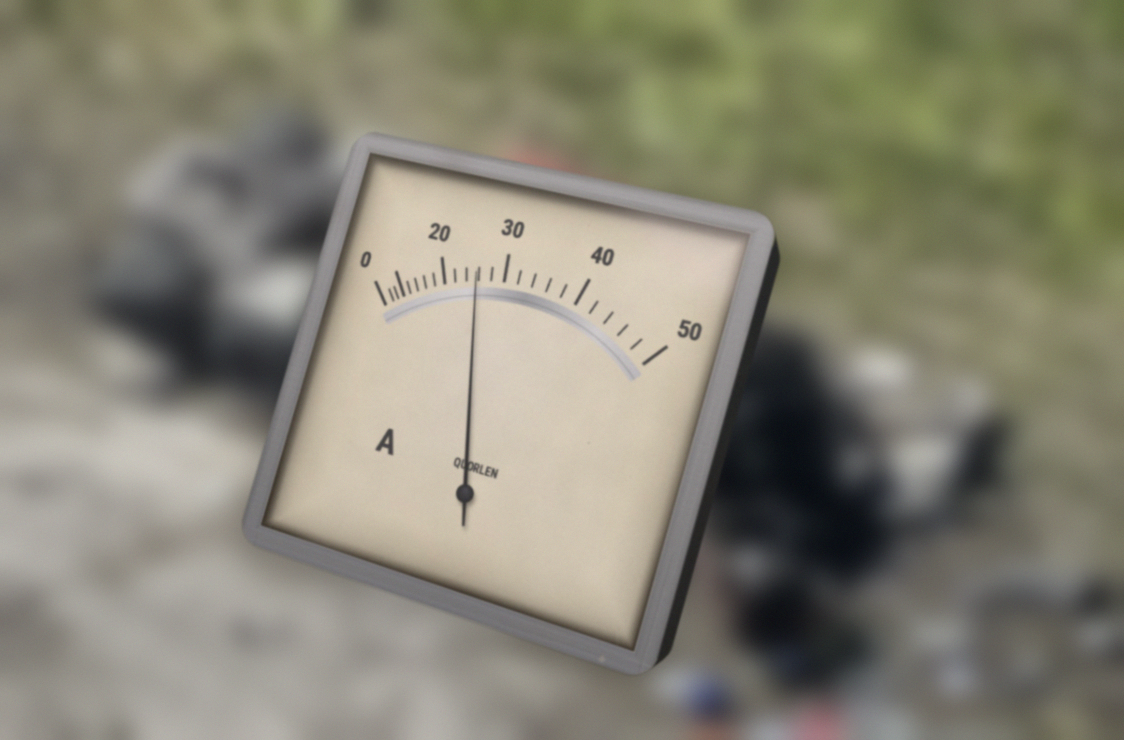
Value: 26 A
